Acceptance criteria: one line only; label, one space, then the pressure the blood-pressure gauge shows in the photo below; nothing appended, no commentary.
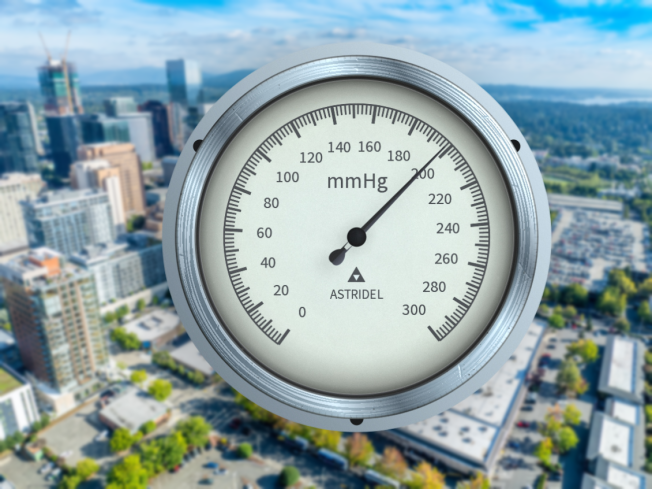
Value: 198 mmHg
